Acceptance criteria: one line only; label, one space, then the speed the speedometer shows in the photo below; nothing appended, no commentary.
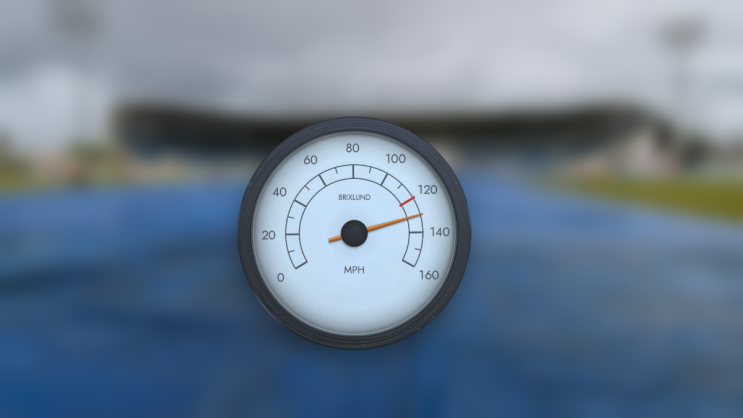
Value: 130 mph
